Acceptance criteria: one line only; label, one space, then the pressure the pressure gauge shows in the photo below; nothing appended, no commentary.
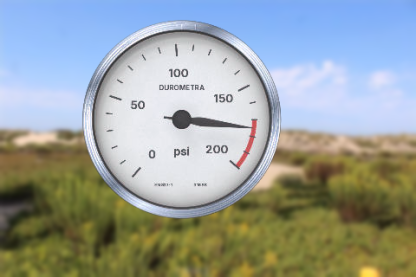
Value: 175 psi
